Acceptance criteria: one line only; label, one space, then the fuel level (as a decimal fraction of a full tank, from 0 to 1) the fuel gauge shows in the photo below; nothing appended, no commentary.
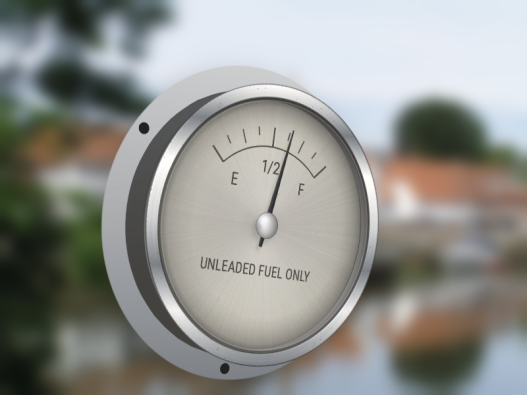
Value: 0.625
